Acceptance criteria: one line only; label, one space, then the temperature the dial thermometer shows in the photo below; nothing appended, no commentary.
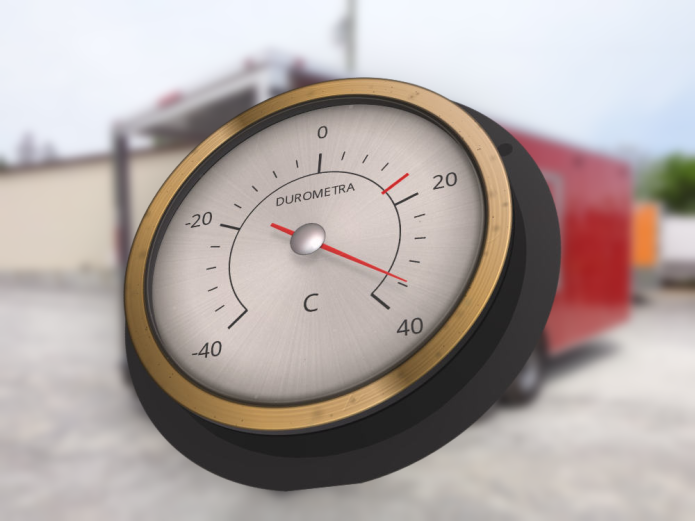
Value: 36 °C
